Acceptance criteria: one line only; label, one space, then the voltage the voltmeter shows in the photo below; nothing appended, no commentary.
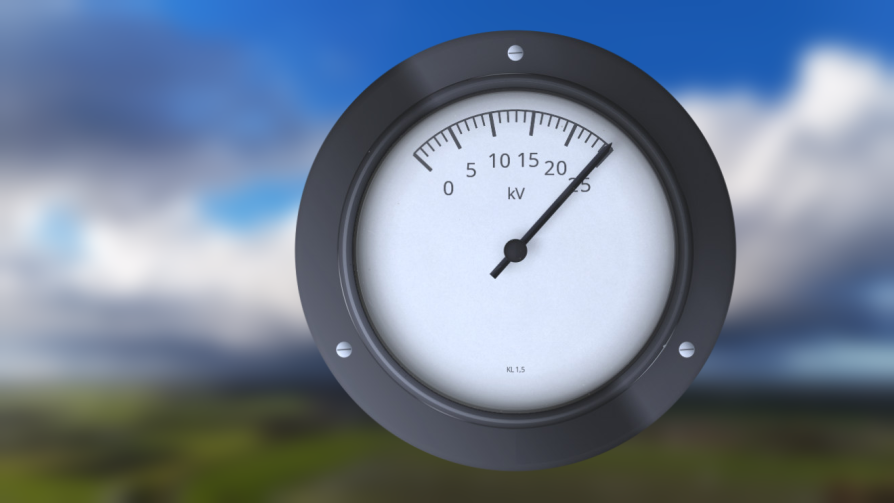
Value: 24.5 kV
